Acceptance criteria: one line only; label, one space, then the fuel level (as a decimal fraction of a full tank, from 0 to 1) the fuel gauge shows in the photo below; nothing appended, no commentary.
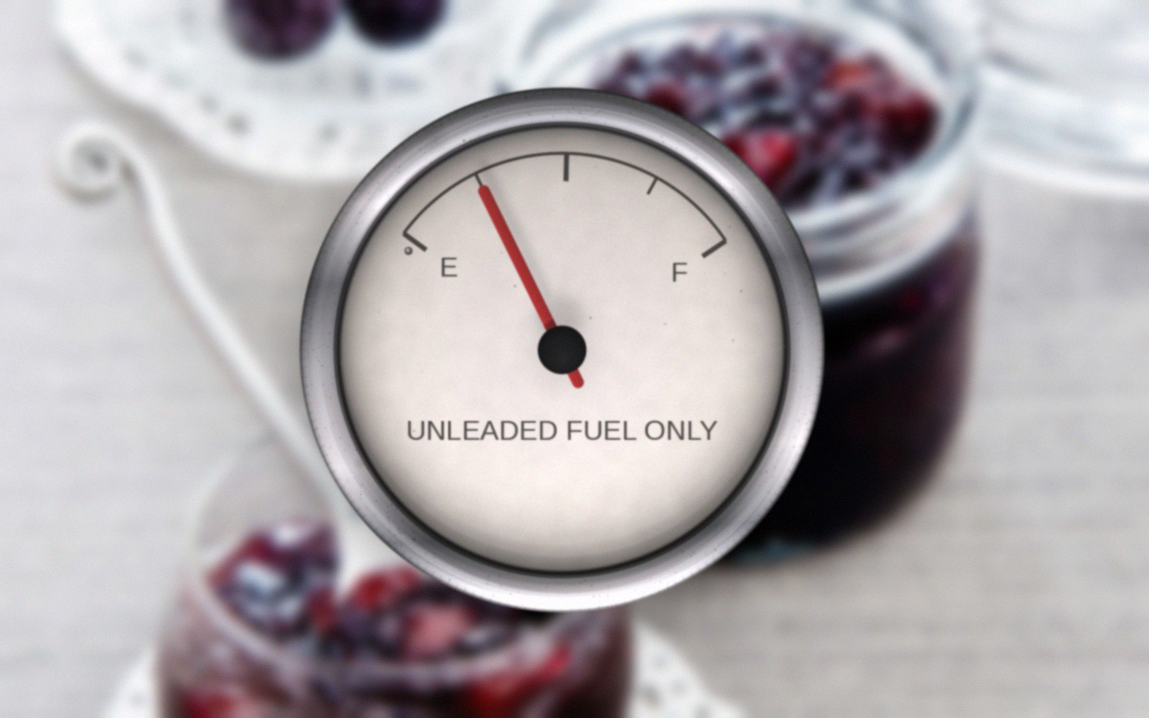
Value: 0.25
